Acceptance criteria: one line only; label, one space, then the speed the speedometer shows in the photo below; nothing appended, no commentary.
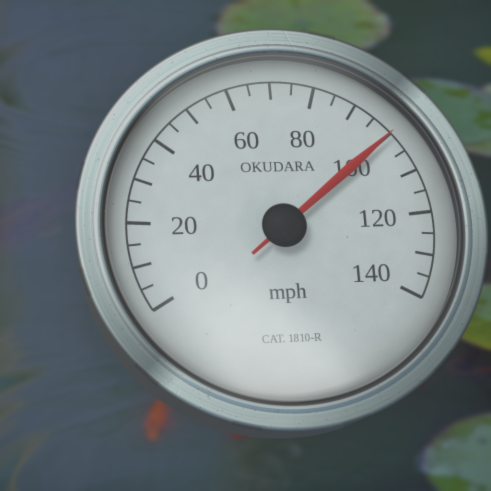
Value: 100 mph
